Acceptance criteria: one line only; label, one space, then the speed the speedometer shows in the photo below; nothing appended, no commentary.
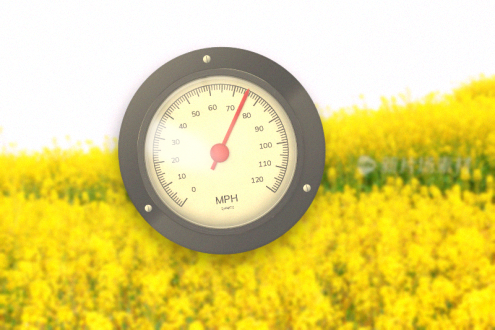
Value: 75 mph
